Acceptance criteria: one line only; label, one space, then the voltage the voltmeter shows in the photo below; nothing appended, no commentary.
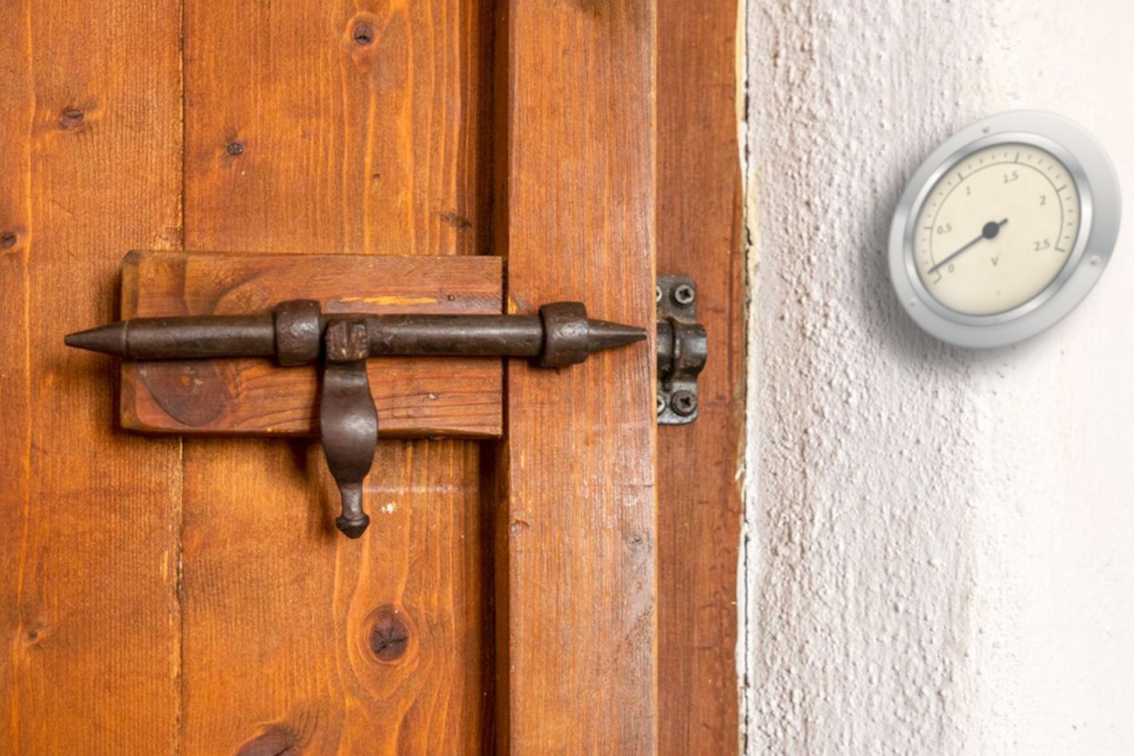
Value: 0.1 V
